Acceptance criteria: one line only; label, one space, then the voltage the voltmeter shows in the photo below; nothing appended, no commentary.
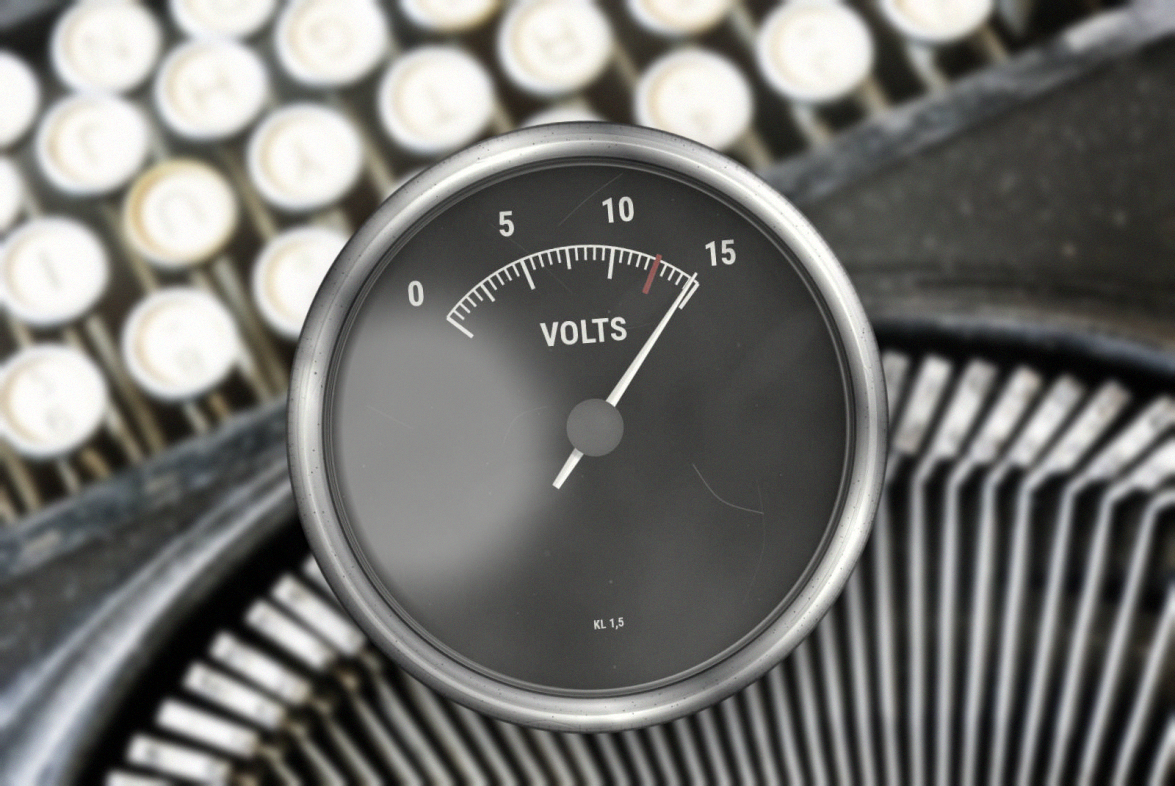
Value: 14.5 V
